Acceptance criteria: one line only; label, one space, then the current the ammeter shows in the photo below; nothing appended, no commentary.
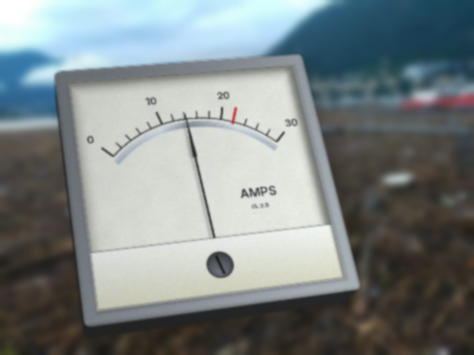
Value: 14 A
